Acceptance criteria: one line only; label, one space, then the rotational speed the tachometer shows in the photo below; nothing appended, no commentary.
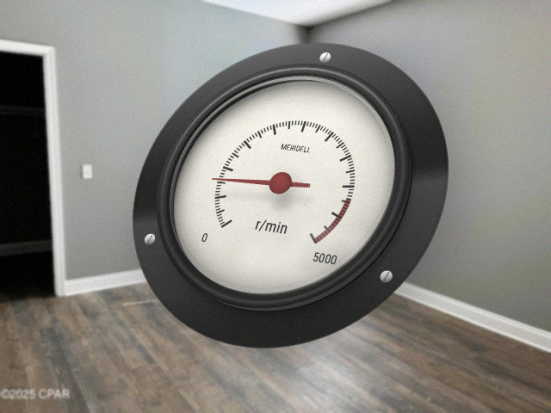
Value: 750 rpm
